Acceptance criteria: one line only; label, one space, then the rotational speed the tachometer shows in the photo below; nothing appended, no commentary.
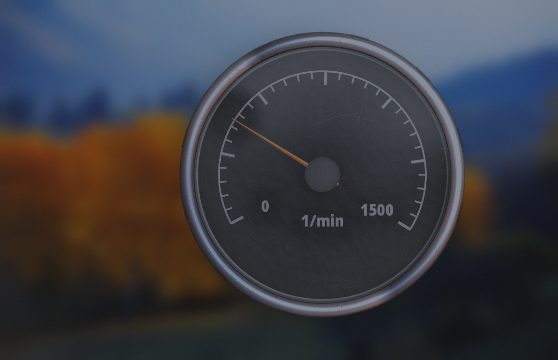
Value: 375 rpm
